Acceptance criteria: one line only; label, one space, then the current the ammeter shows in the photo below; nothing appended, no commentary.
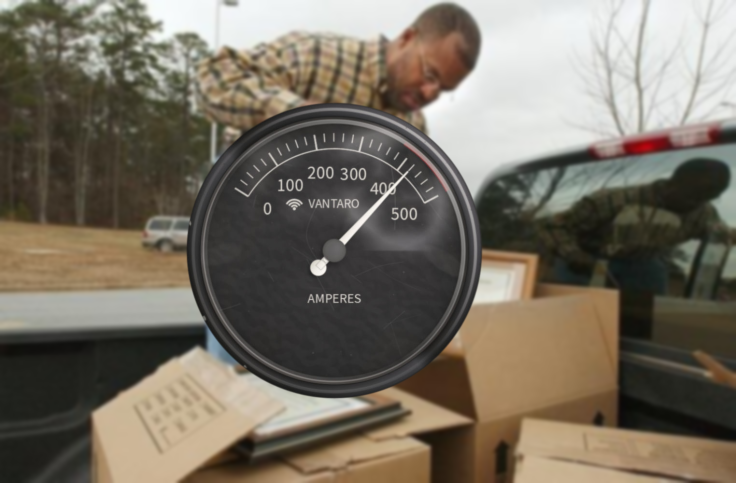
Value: 420 A
